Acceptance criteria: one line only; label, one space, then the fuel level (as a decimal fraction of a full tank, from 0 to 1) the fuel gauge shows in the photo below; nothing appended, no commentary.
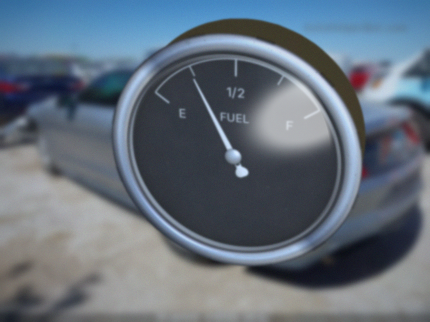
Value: 0.25
